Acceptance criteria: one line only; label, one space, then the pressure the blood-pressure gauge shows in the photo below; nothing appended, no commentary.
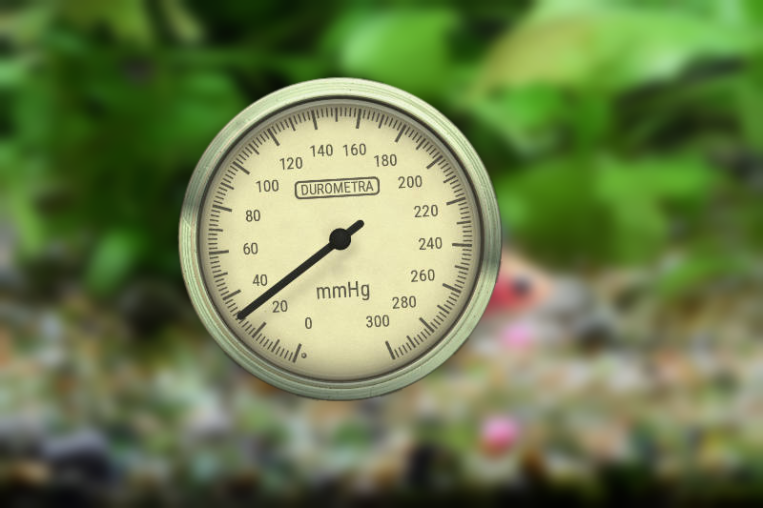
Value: 30 mmHg
